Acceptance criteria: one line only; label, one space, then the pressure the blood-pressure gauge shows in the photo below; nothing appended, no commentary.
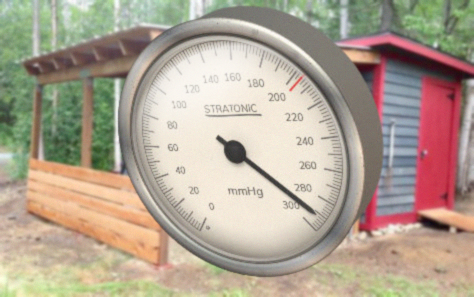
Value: 290 mmHg
